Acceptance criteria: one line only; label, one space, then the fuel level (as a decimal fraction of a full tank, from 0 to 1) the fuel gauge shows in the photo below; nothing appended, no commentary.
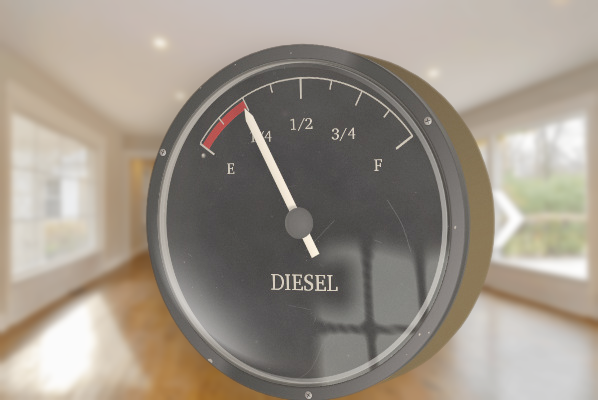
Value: 0.25
